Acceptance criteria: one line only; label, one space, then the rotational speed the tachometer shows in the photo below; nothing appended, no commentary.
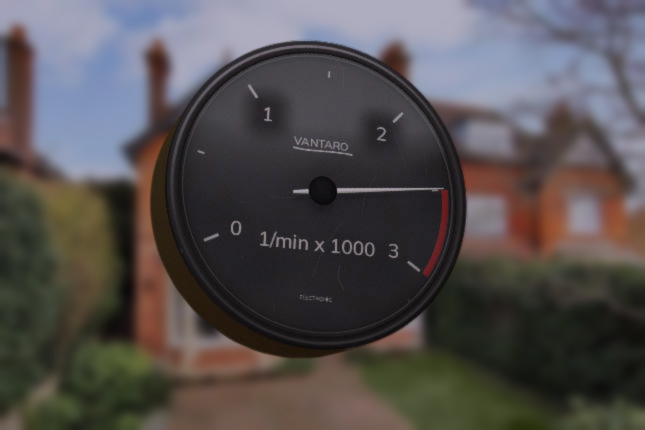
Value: 2500 rpm
